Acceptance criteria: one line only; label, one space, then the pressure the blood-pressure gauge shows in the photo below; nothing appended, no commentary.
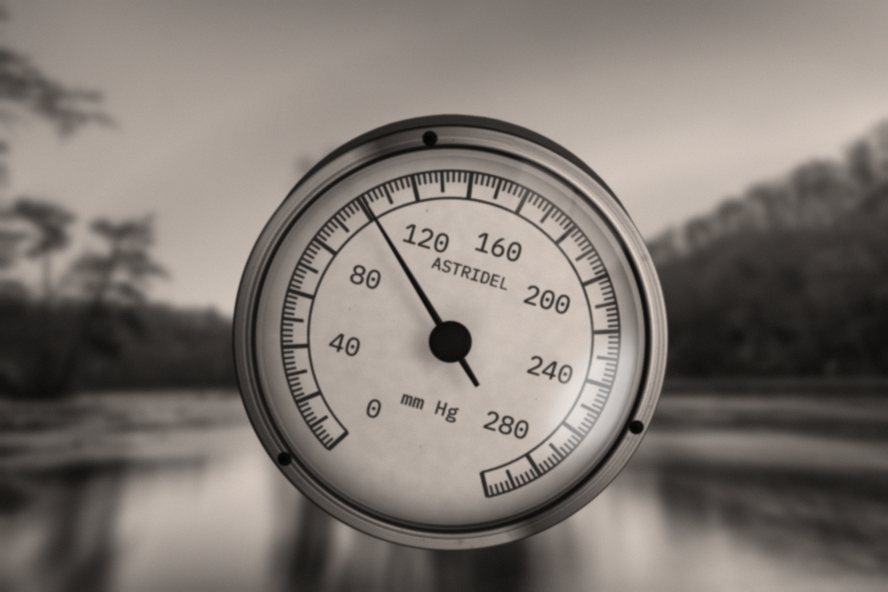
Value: 102 mmHg
